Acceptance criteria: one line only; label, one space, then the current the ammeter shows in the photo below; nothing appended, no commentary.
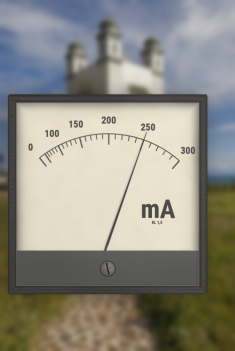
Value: 250 mA
